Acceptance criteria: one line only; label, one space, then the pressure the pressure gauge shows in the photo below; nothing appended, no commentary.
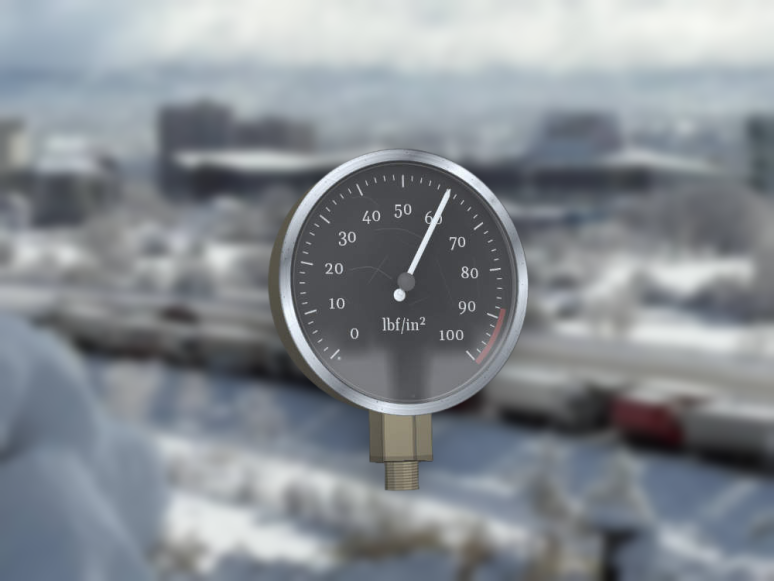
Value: 60 psi
